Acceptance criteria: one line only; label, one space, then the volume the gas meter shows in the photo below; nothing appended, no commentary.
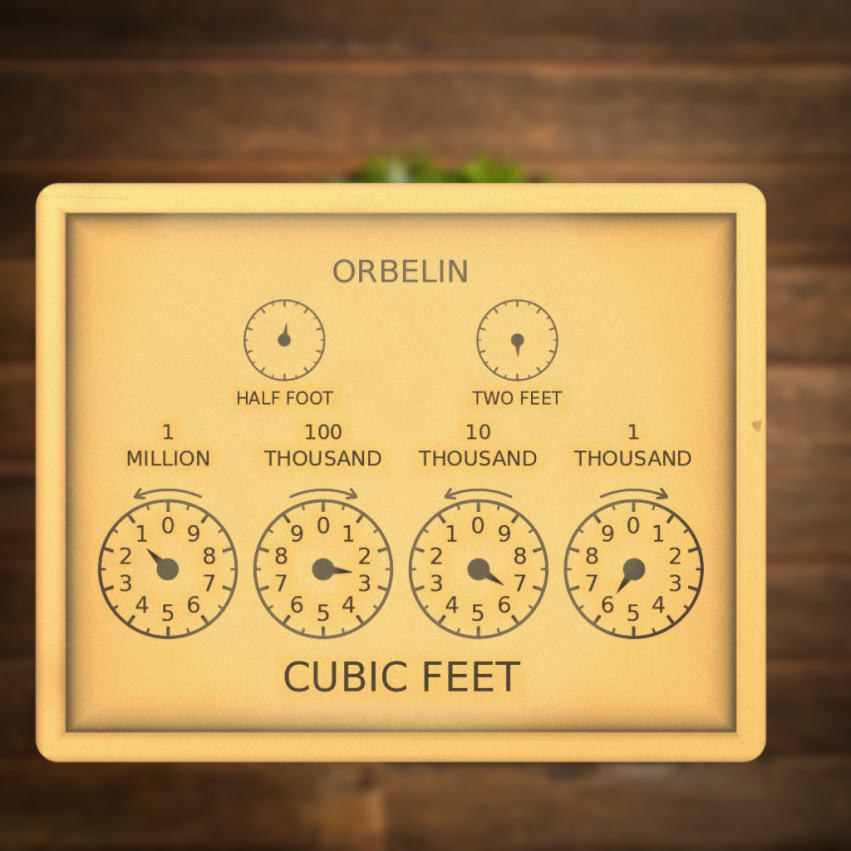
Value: 126600 ft³
